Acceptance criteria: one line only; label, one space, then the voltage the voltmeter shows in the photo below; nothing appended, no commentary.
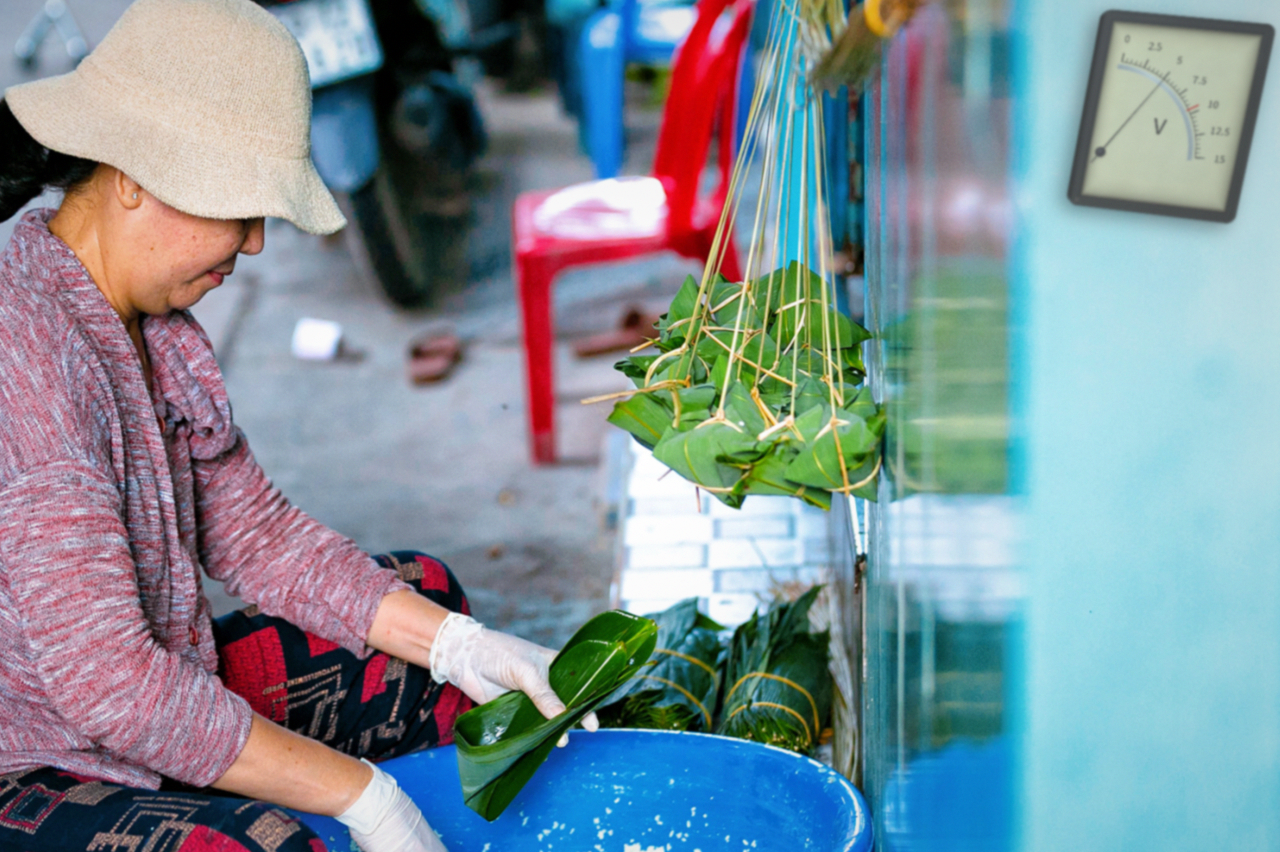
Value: 5 V
